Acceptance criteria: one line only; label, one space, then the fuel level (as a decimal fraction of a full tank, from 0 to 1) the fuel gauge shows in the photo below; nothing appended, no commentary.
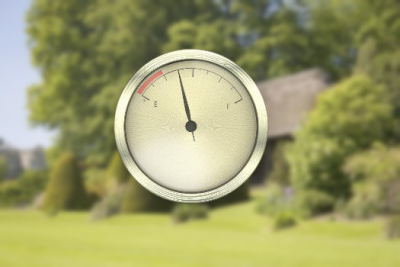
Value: 0.375
